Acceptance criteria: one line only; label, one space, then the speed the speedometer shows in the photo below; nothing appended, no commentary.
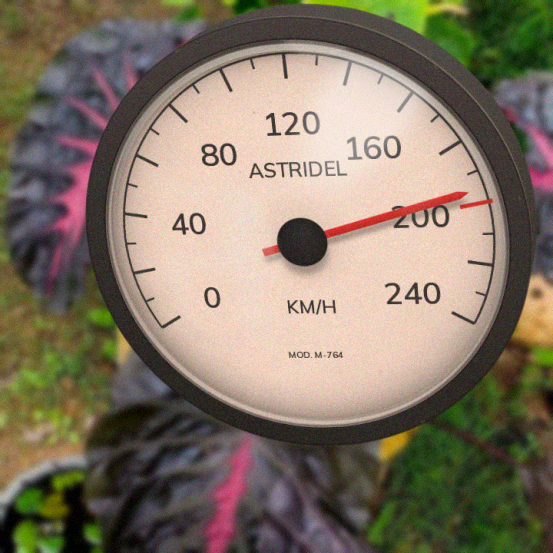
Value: 195 km/h
